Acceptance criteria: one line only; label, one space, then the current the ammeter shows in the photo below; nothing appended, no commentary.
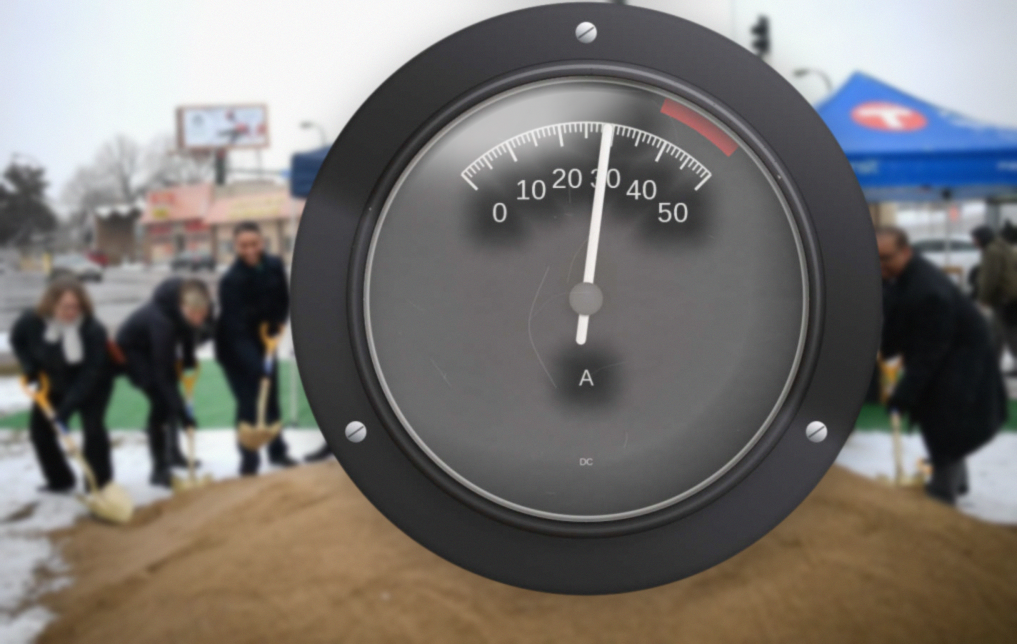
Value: 29 A
